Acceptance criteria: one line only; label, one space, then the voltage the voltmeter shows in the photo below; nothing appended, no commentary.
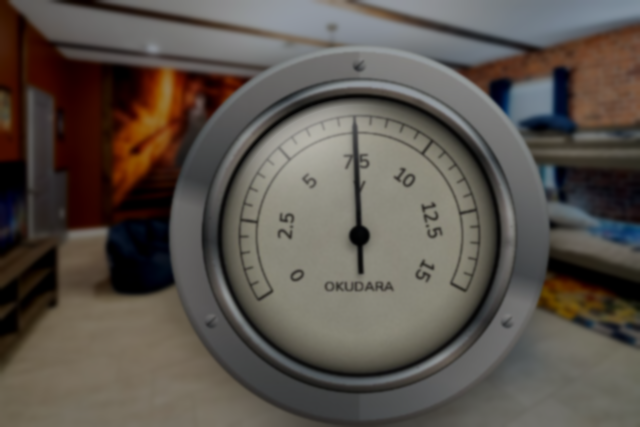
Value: 7.5 V
